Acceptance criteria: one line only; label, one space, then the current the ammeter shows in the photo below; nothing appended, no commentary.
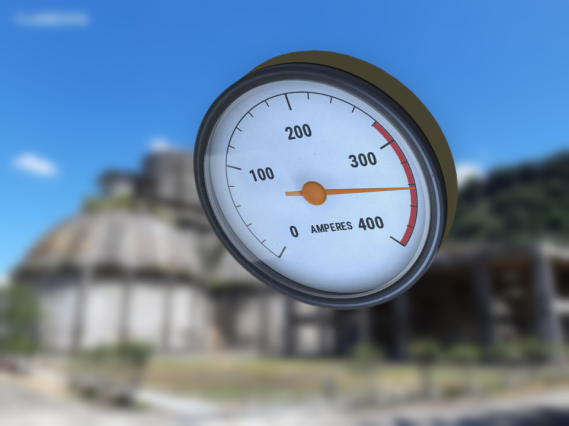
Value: 340 A
